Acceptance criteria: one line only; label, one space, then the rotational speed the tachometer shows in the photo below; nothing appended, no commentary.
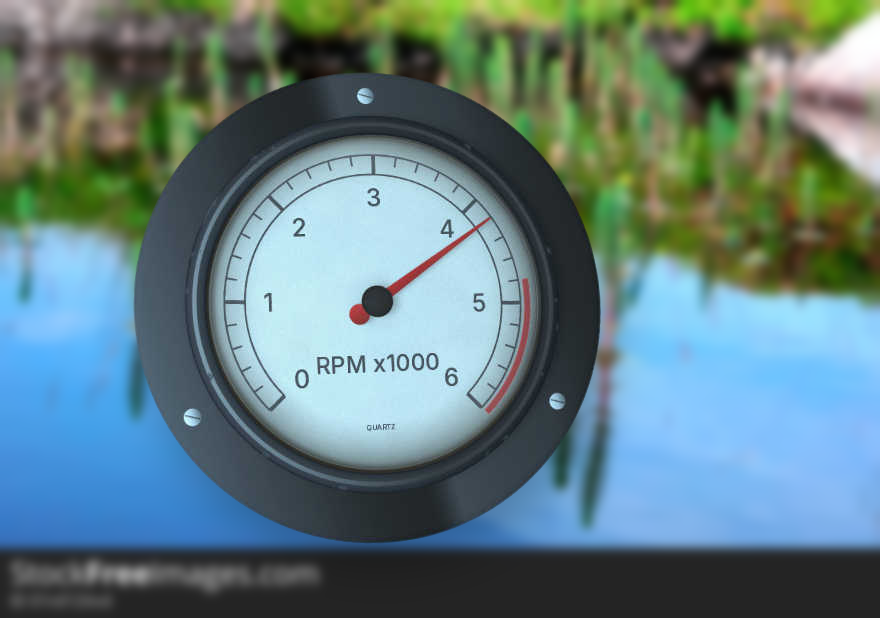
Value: 4200 rpm
